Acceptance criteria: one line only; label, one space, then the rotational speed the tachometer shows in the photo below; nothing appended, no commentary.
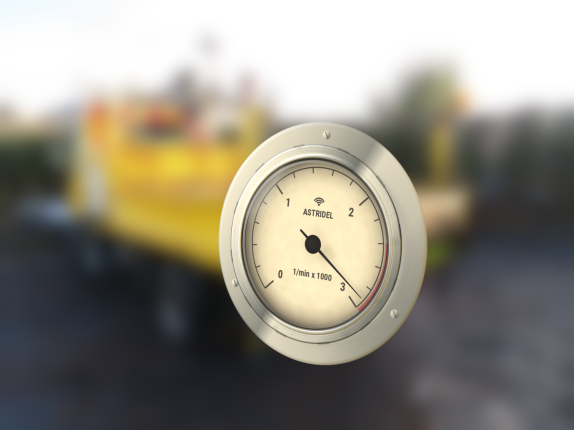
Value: 2900 rpm
